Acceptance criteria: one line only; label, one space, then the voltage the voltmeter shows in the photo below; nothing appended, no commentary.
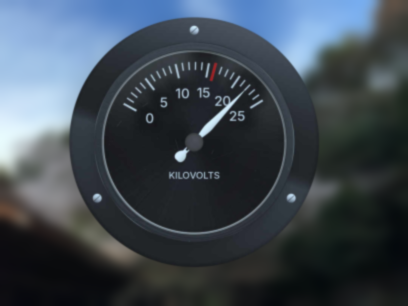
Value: 22 kV
